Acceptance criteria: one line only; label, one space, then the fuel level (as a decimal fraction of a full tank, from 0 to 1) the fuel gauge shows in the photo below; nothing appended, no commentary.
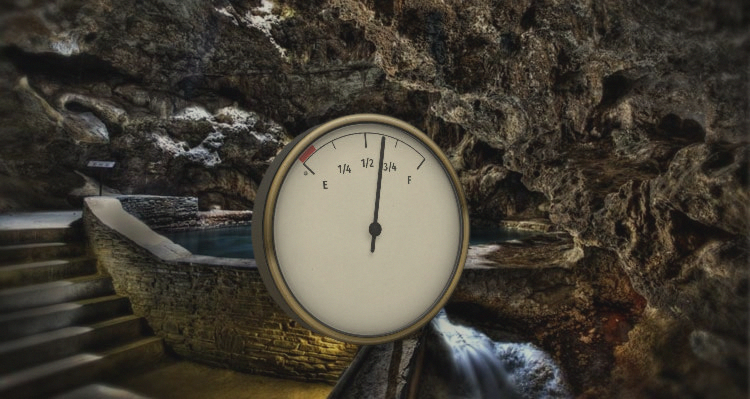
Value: 0.625
